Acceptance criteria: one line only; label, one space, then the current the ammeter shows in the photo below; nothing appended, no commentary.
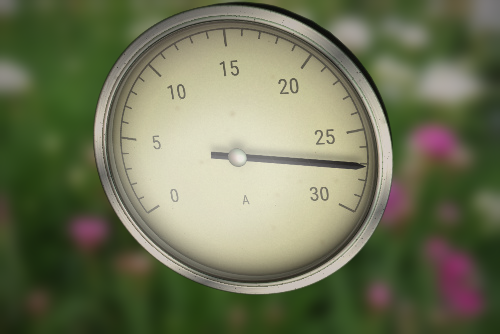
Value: 27 A
